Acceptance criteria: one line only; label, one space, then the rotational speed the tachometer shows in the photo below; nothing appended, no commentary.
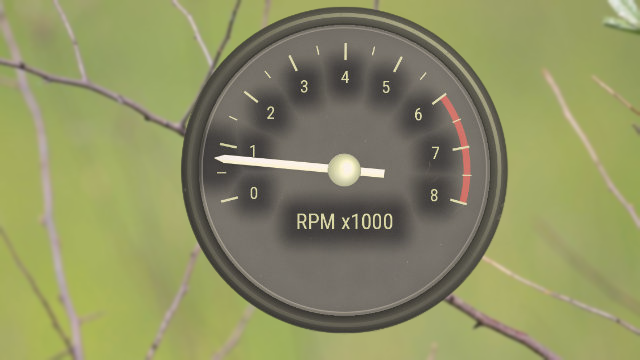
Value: 750 rpm
